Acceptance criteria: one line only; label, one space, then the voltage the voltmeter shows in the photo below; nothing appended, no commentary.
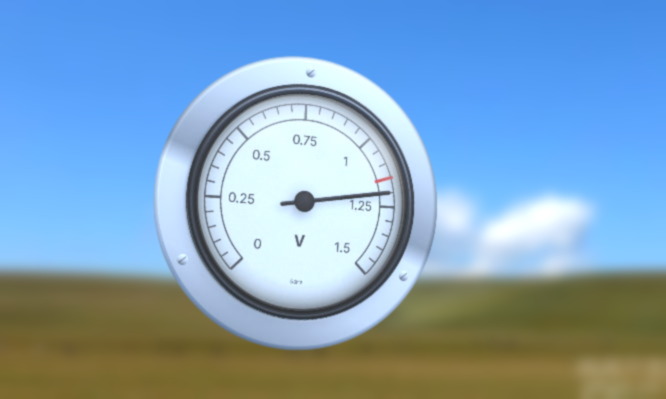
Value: 1.2 V
